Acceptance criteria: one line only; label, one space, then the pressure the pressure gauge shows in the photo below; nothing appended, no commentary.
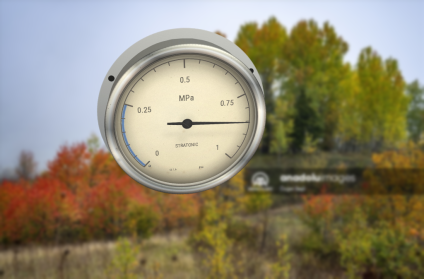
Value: 0.85 MPa
